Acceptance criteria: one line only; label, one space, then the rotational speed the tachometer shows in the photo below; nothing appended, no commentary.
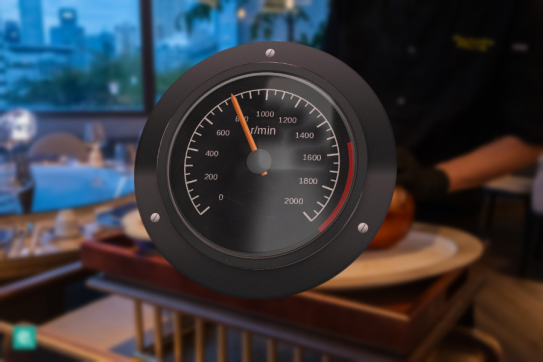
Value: 800 rpm
